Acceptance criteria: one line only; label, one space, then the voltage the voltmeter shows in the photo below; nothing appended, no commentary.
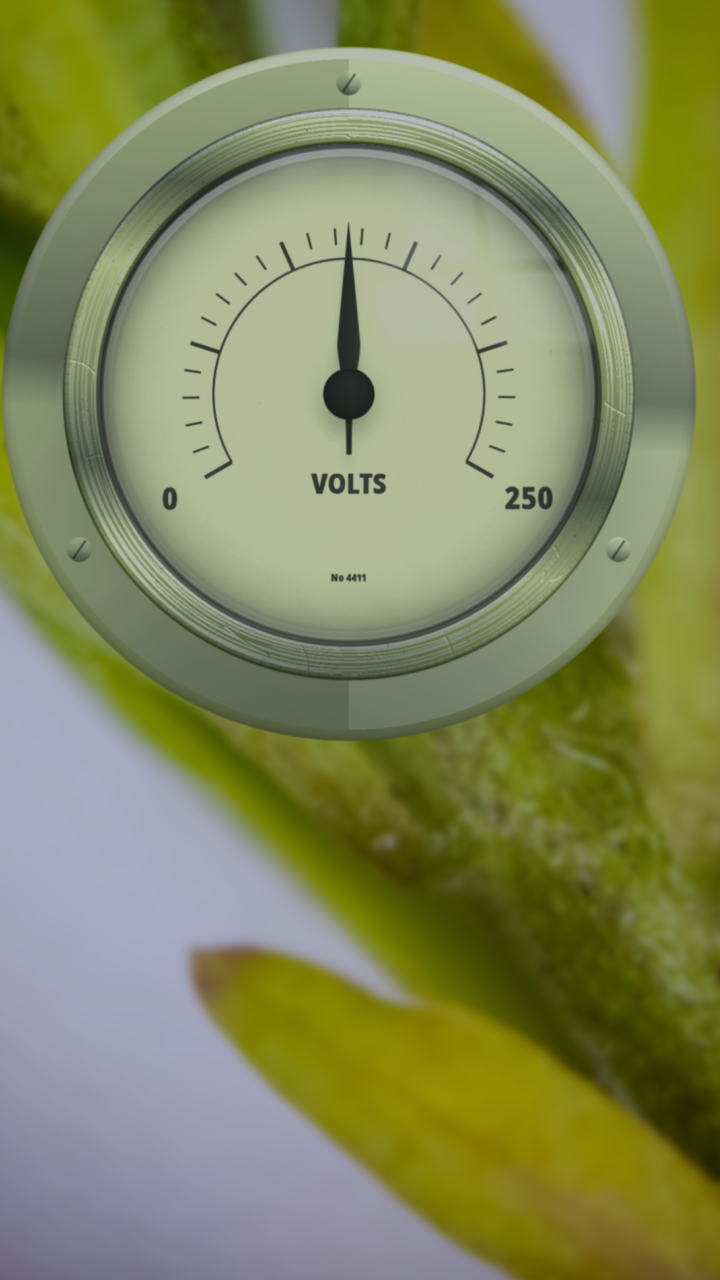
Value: 125 V
